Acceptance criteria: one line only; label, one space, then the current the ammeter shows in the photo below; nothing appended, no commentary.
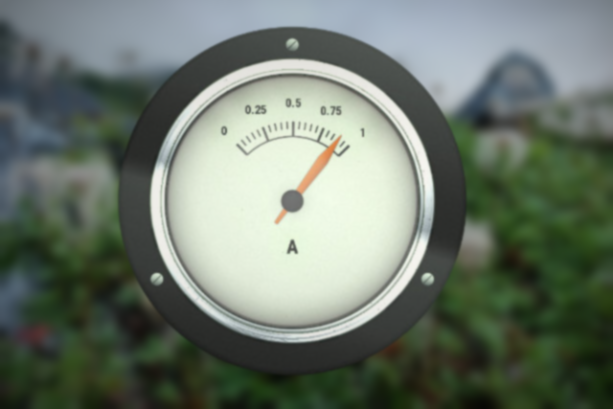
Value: 0.9 A
